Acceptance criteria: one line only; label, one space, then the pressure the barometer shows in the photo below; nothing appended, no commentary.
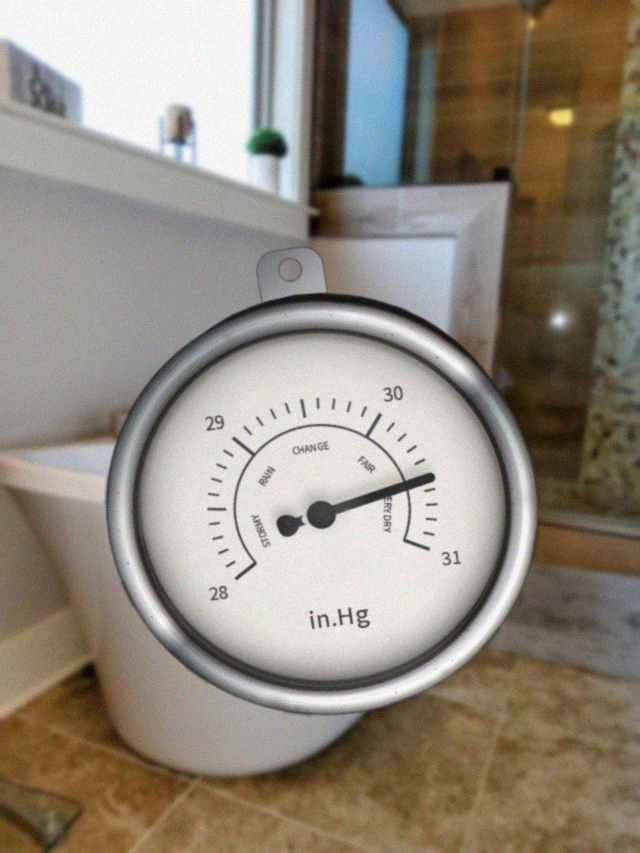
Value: 30.5 inHg
